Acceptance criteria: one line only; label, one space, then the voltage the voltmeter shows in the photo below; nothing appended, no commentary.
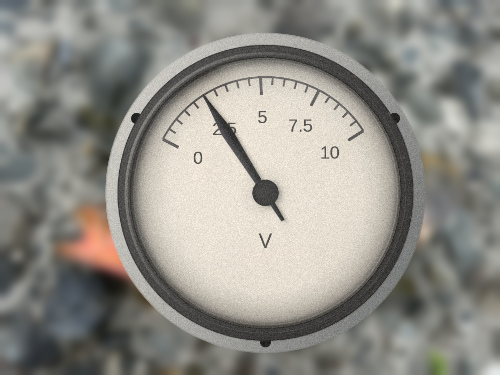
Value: 2.5 V
